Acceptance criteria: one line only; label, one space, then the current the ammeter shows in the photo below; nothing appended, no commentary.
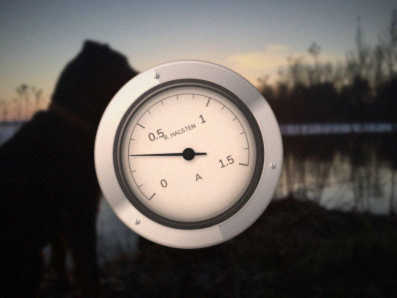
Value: 0.3 A
